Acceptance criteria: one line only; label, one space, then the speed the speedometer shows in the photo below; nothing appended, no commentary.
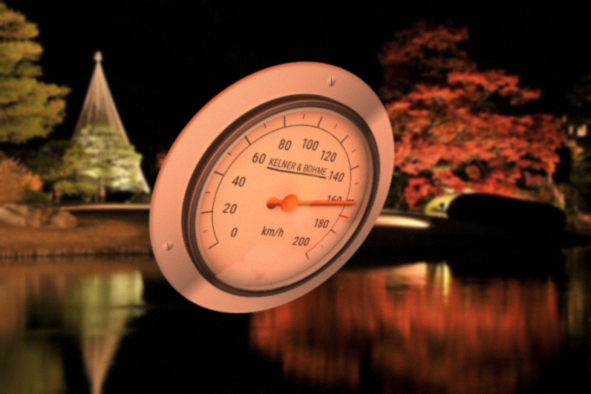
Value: 160 km/h
